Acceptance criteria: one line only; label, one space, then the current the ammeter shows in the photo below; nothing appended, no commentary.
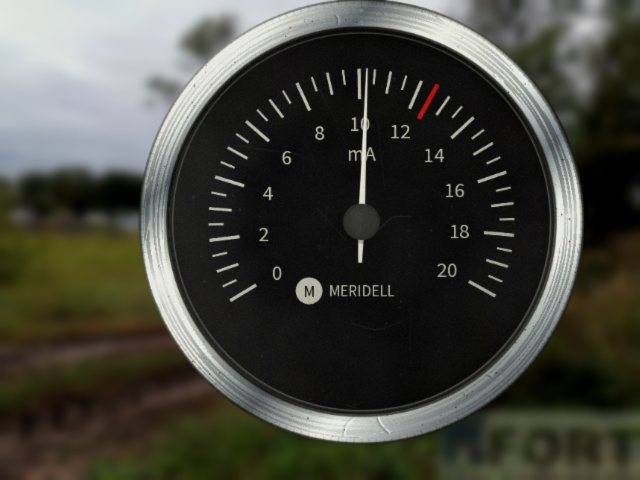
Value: 10.25 mA
